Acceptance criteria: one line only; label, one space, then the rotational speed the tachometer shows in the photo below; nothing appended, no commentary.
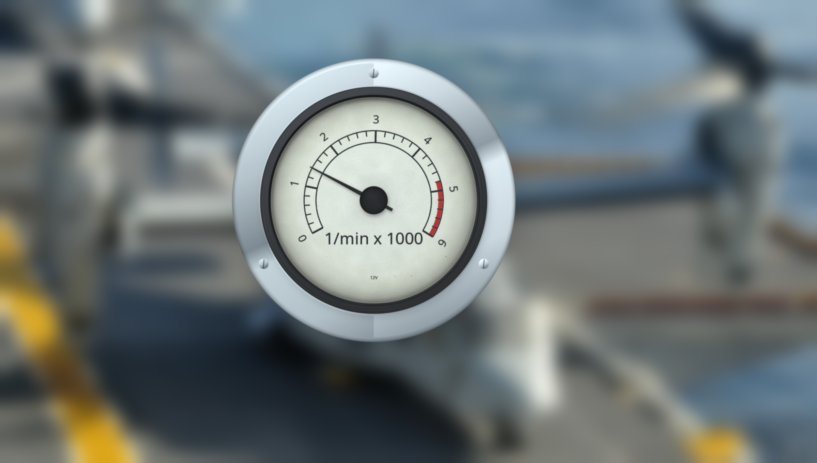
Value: 1400 rpm
